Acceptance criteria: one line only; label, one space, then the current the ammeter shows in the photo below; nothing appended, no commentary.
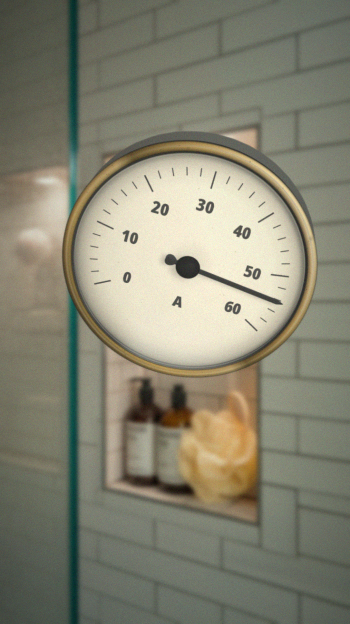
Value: 54 A
